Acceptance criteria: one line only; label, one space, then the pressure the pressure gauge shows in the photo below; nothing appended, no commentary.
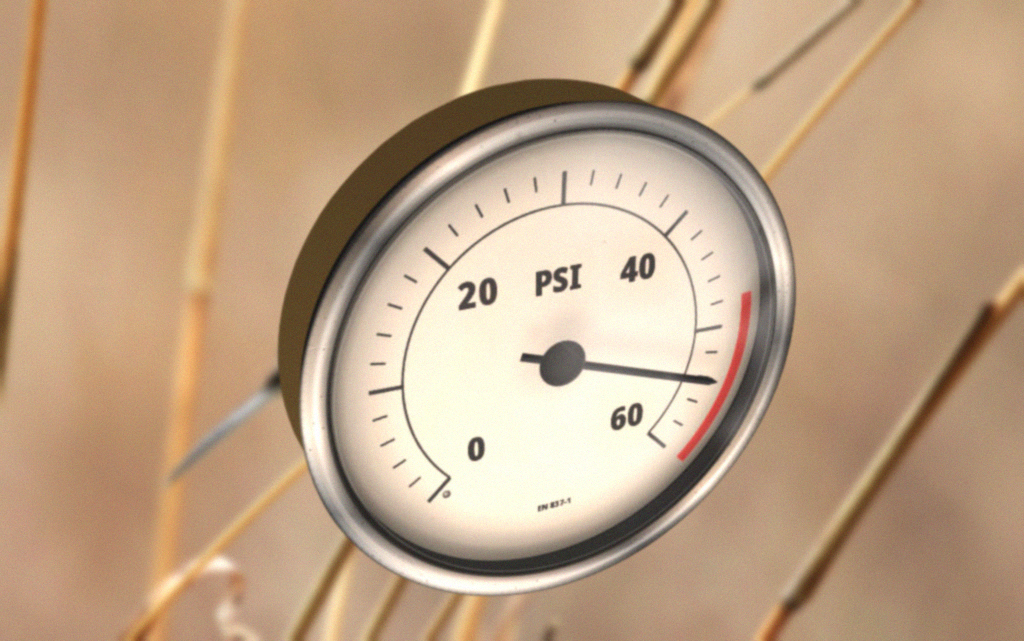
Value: 54 psi
